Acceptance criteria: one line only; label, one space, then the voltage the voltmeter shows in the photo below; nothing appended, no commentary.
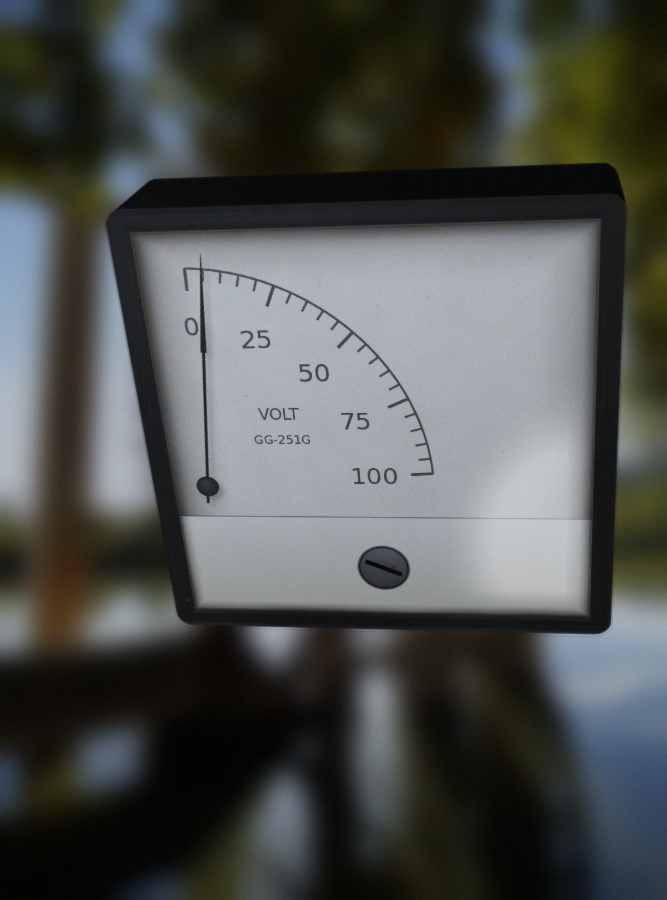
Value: 5 V
